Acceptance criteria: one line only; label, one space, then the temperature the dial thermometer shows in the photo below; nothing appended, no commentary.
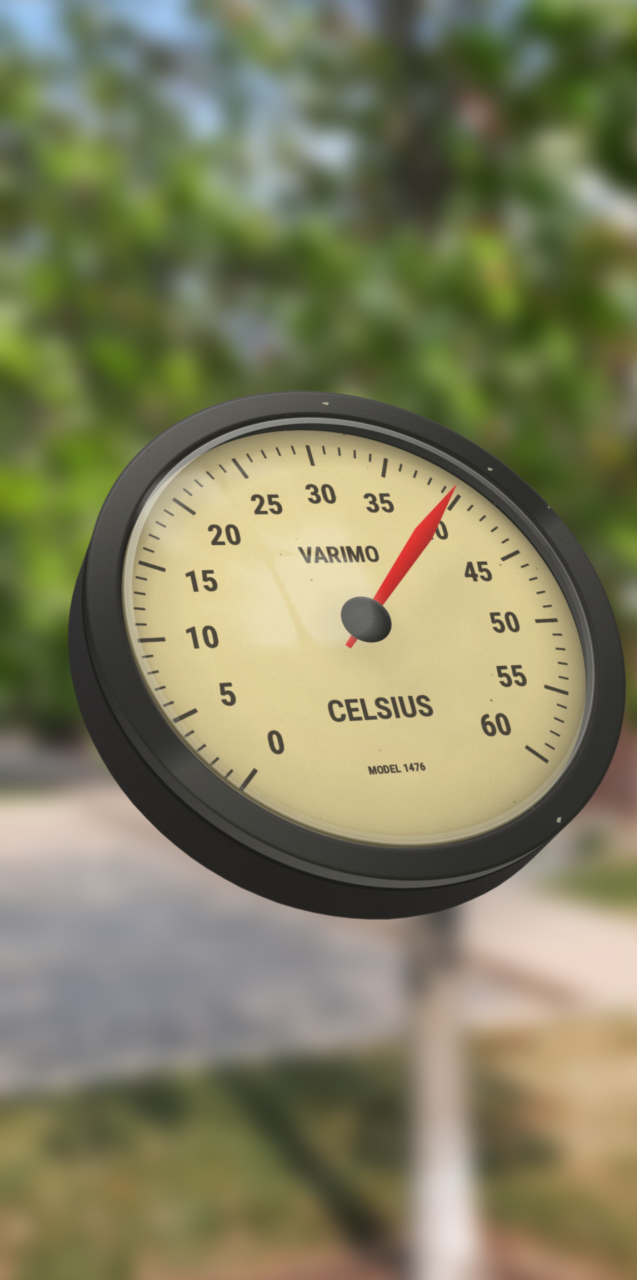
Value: 39.5 °C
